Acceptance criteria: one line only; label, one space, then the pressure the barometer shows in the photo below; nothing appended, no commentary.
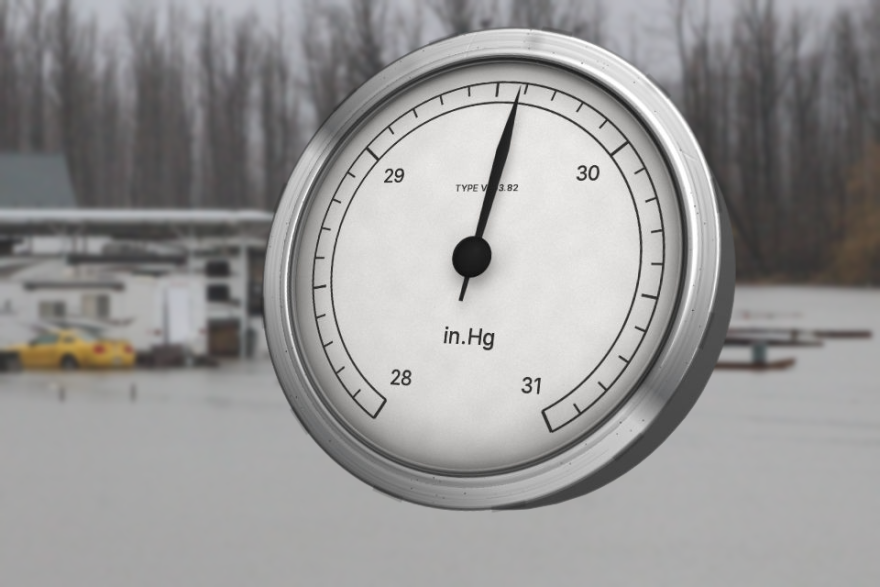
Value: 29.6 inHg
